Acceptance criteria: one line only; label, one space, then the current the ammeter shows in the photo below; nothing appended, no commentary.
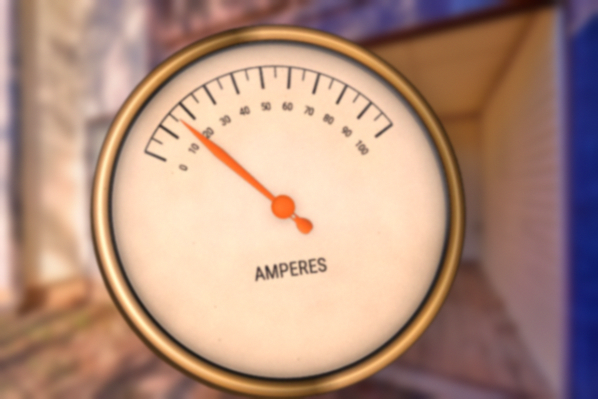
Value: 15 A
